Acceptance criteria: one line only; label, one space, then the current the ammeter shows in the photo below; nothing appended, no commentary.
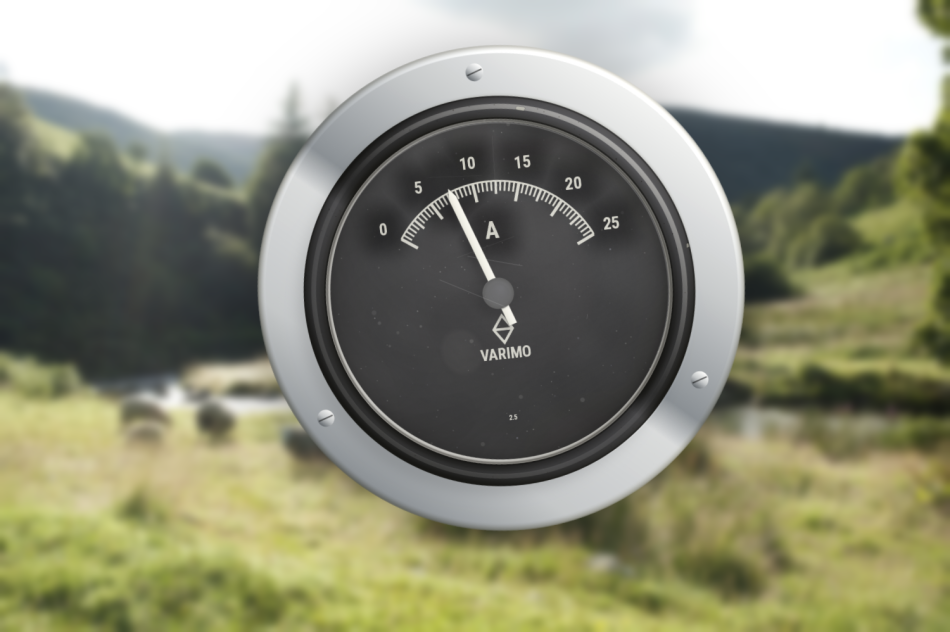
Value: 7.5 A
